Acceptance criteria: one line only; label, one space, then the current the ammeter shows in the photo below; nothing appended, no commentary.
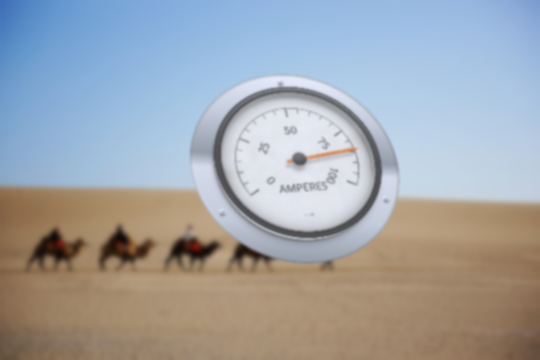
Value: 85 A
